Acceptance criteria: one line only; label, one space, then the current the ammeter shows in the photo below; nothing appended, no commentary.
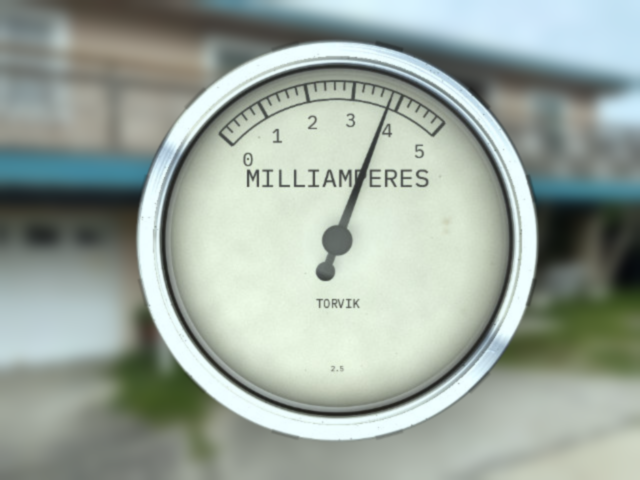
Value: 3.8 mA
